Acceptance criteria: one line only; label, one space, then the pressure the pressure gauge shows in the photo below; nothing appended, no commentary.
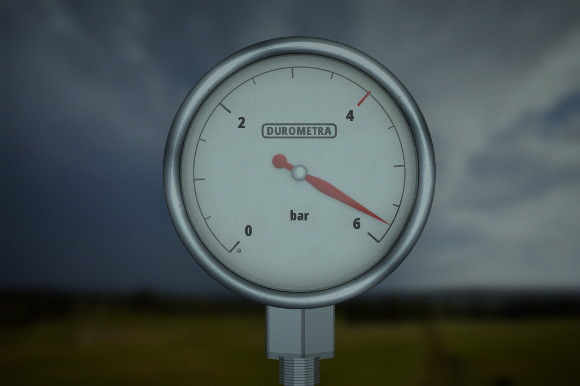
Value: 5.75 bar
